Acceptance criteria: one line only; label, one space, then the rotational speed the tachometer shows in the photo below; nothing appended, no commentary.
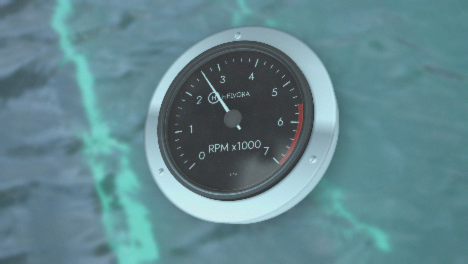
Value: 2600 rpm
